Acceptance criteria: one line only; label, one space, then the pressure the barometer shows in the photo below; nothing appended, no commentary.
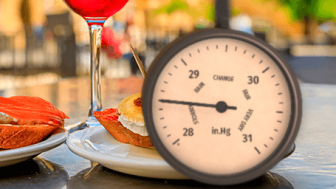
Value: 28.5 inHg
